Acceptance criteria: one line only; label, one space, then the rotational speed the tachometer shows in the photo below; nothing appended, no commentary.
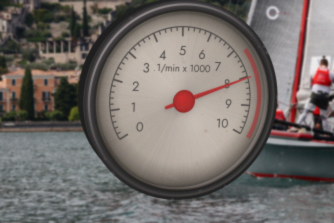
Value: 8000 rpm
